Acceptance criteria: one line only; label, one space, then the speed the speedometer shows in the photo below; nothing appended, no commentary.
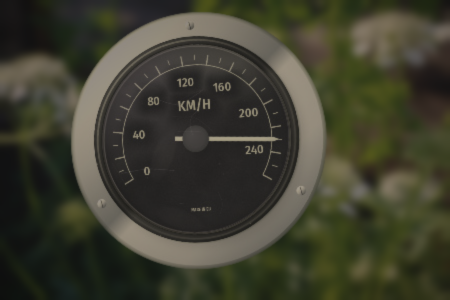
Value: 230 km/h
